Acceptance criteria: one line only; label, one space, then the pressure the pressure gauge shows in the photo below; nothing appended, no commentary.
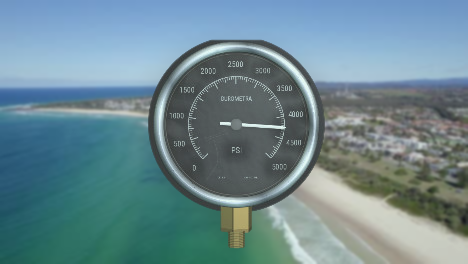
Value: 4250 psi
